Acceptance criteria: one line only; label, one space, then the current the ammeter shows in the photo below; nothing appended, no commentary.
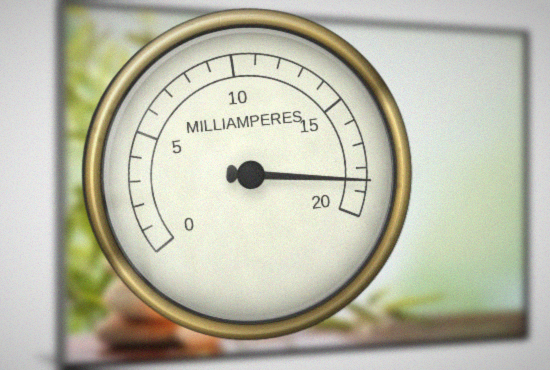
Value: 18.5 mA
